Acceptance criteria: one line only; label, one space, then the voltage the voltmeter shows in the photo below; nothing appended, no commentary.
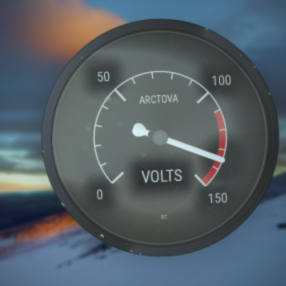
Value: 135 V
